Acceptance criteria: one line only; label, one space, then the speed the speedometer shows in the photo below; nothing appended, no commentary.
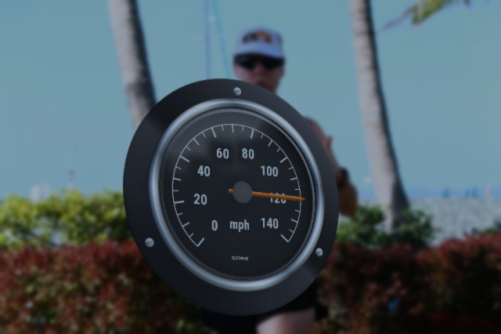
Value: 120 mph
